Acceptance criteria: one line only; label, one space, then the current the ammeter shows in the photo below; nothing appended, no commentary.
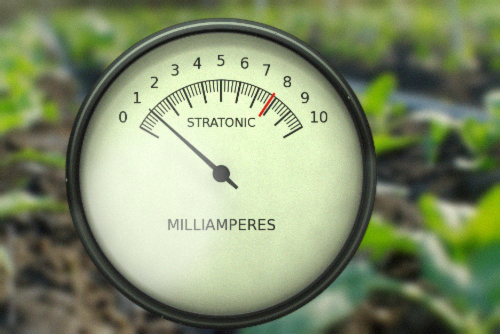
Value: 1 mA
